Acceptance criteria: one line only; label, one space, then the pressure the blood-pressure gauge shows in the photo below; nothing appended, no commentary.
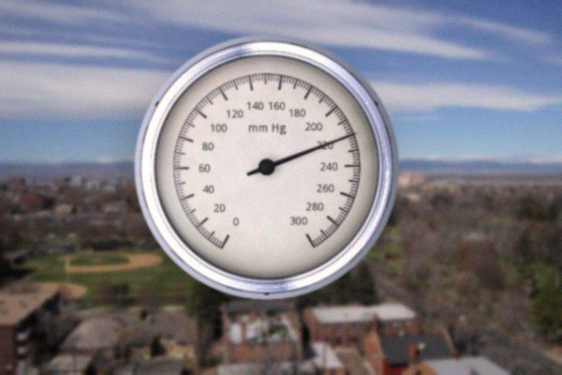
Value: 220 mmHg
